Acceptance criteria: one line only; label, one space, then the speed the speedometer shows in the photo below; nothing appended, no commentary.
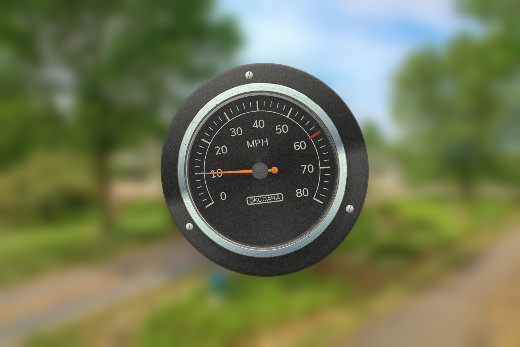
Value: 10 mph
